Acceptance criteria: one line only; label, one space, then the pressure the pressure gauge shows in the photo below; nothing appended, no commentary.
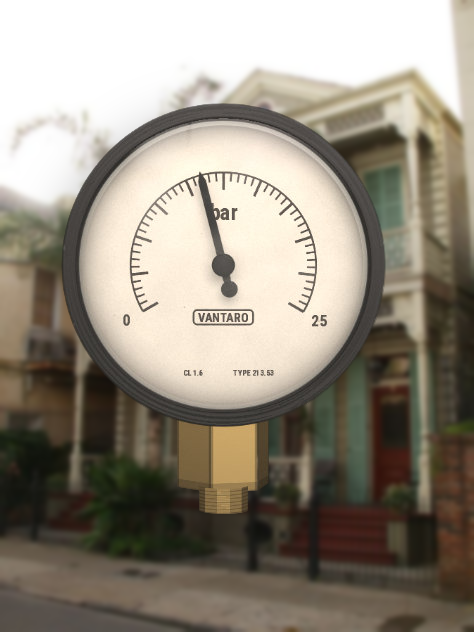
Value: 11 bar
